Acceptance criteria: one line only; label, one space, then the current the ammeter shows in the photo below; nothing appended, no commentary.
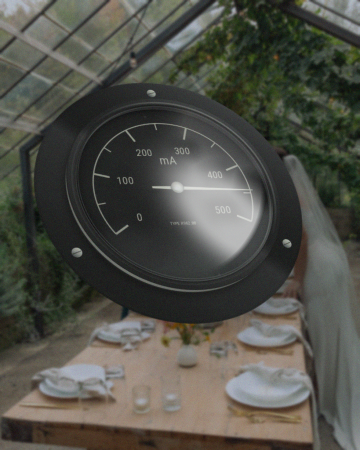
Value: 450 mA
